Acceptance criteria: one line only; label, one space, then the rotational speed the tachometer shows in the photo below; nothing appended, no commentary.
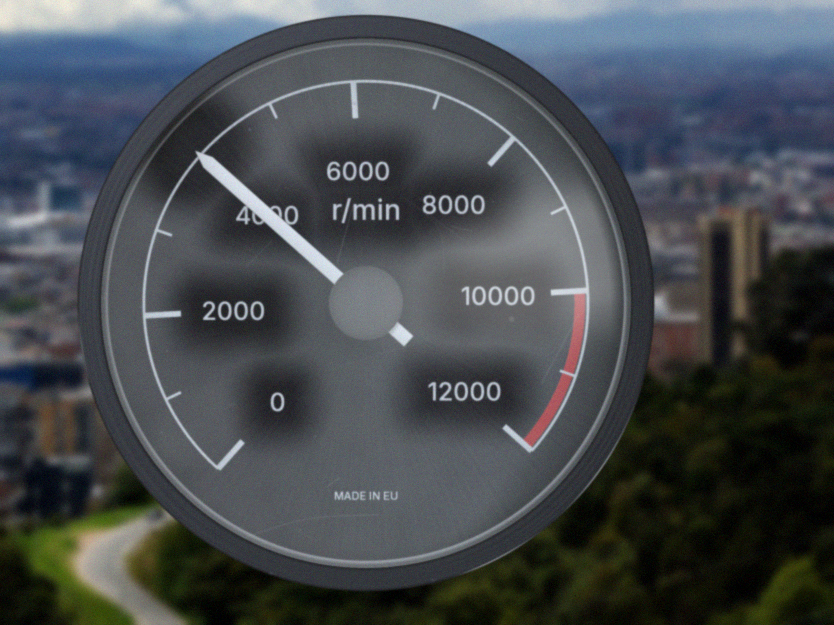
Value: 4000 rpm
